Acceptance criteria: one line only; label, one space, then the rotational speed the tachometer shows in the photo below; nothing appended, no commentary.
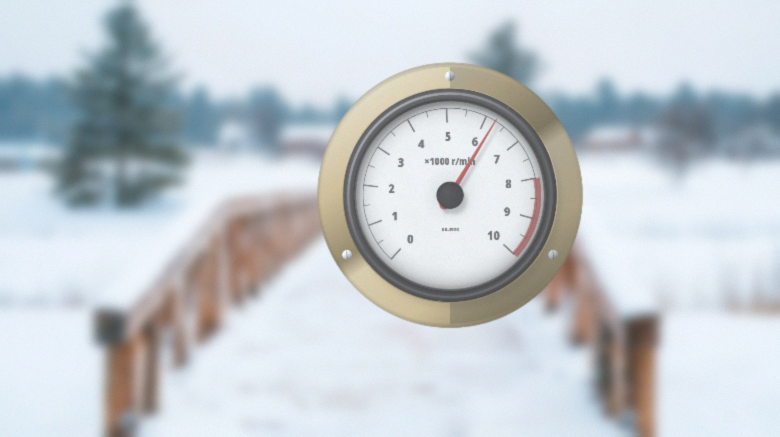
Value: 6250 rpm
